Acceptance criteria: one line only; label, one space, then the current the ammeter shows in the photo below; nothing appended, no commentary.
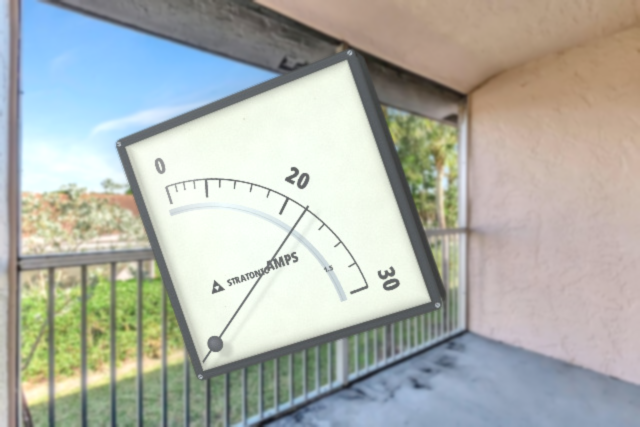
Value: 22 A
